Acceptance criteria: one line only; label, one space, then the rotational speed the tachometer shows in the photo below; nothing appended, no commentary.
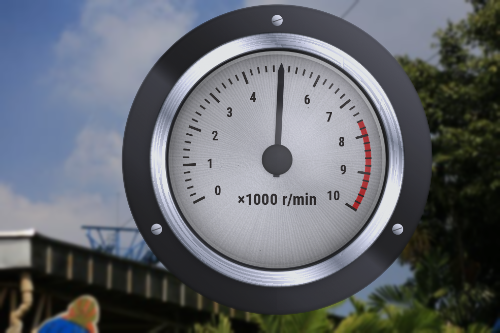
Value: 5000 rpm
